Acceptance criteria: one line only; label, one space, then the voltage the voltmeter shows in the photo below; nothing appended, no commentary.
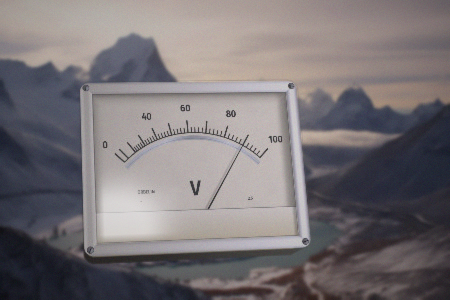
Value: 90 V
